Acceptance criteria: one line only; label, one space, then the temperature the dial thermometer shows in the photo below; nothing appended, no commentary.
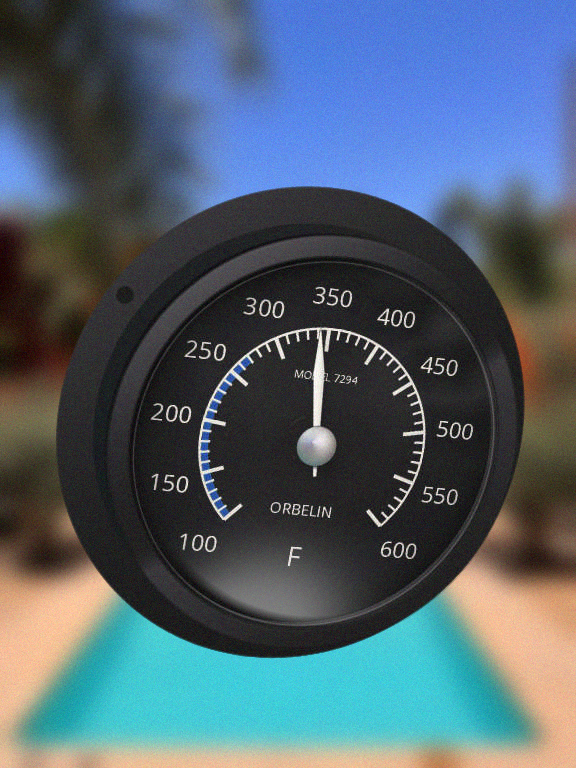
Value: 340 °F
